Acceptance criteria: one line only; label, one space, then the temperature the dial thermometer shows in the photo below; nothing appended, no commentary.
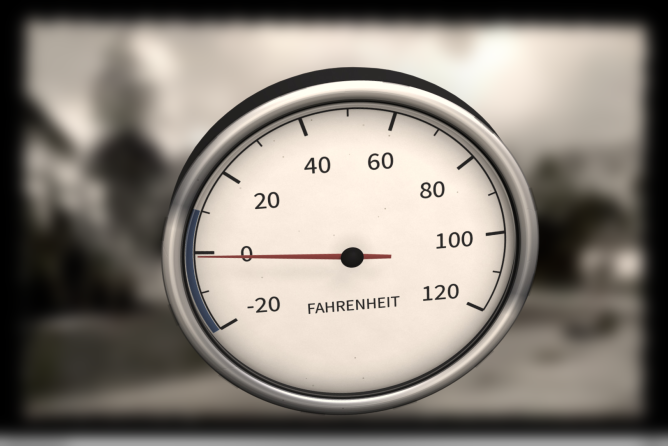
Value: 0 °F
